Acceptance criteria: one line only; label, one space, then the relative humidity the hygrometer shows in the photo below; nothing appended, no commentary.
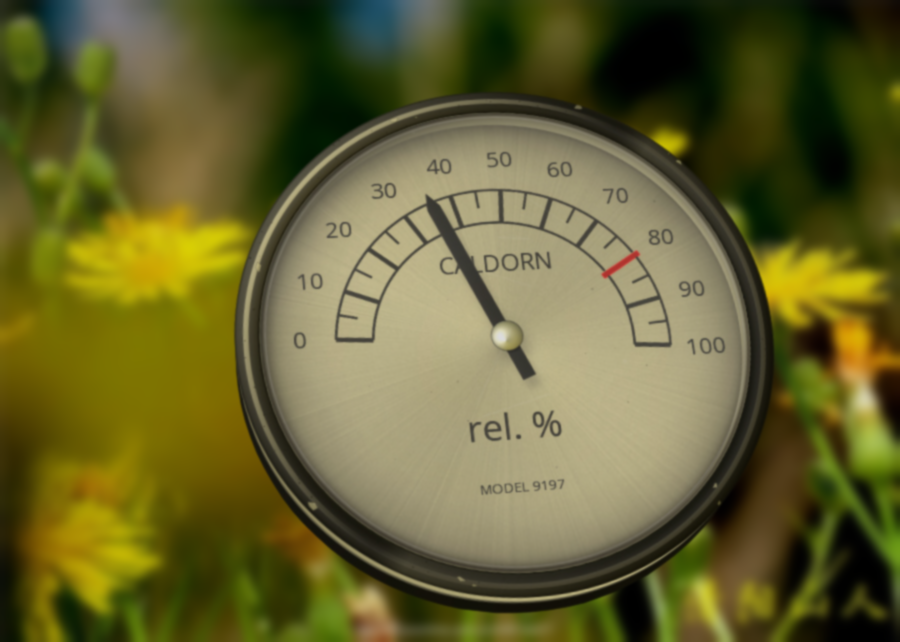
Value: 35 %
